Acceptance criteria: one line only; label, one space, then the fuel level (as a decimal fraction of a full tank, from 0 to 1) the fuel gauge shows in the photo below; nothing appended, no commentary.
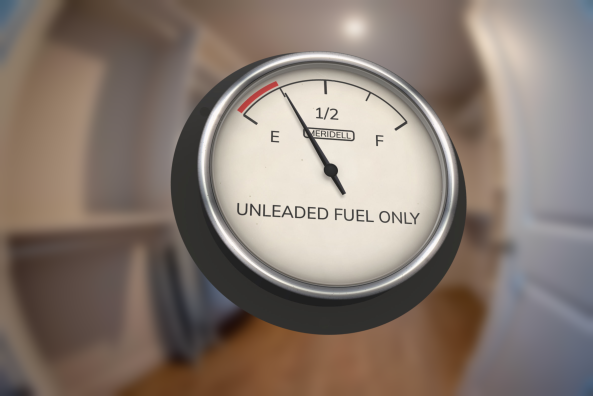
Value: 0.25
